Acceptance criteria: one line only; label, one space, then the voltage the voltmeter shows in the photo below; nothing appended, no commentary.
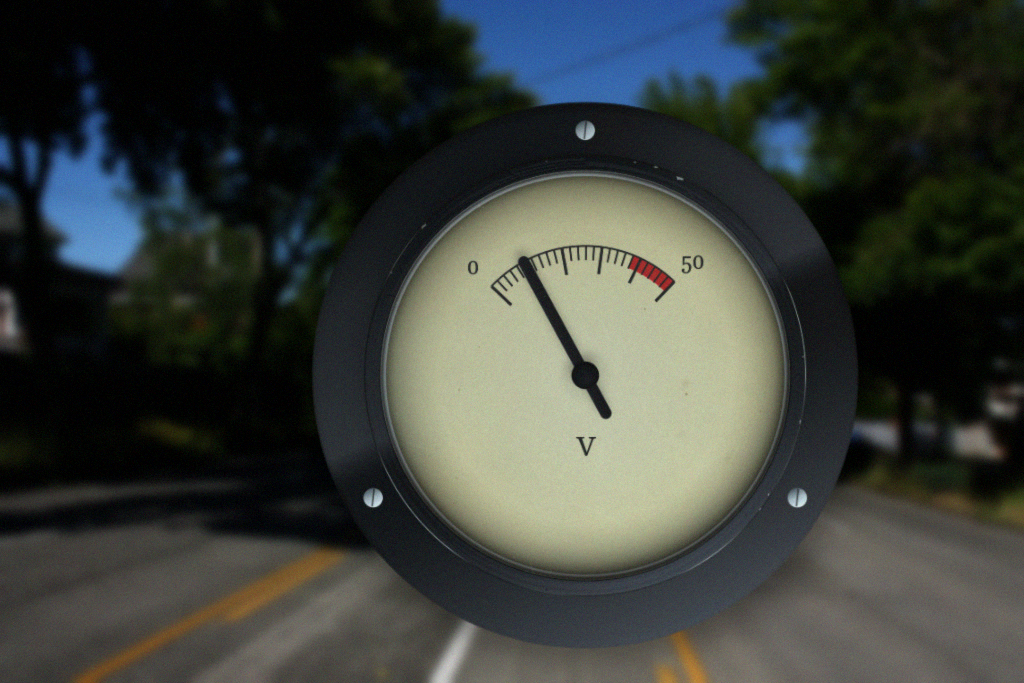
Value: 10 V
